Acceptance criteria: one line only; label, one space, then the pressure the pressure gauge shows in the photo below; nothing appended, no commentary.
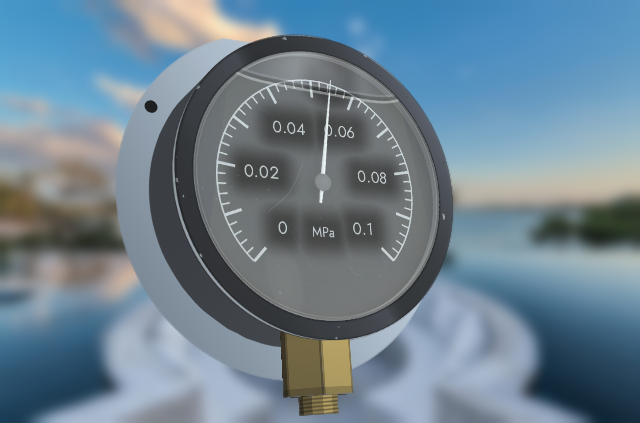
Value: 0.054 MPa
